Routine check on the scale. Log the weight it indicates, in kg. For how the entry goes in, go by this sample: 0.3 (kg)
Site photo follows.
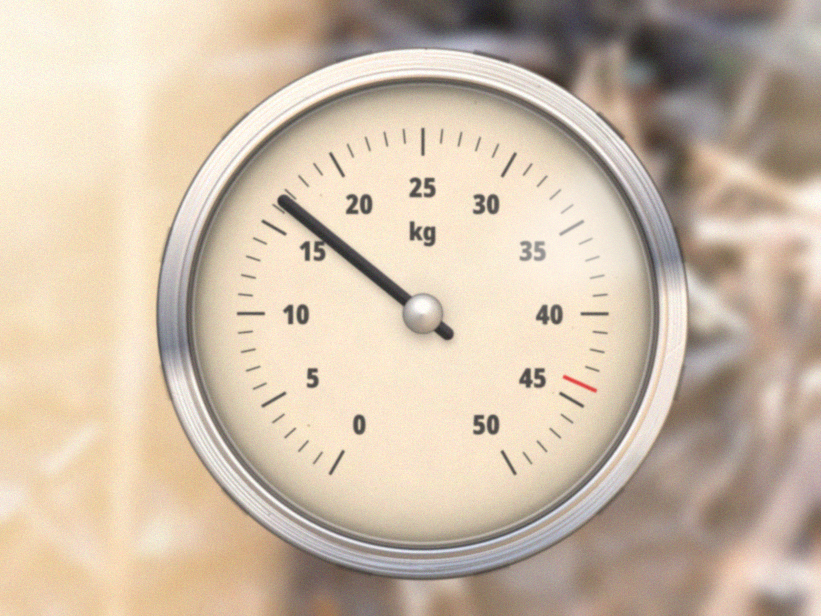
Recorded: 16.5 (kg)
